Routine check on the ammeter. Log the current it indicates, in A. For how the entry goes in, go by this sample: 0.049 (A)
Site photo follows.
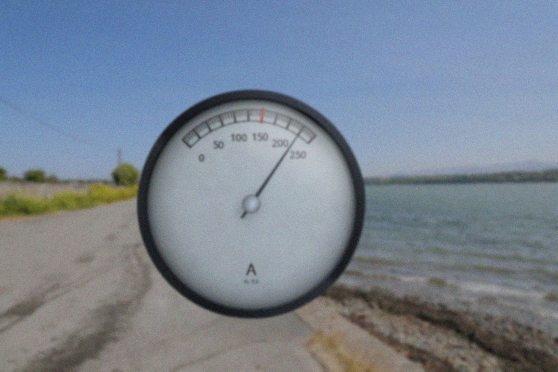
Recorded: 225 (A)
